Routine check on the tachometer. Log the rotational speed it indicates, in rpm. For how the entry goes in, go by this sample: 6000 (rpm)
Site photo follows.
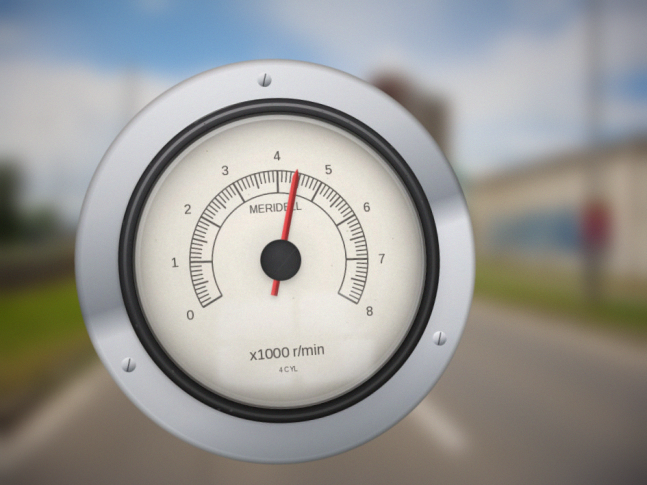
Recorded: 4400 (rpm)
